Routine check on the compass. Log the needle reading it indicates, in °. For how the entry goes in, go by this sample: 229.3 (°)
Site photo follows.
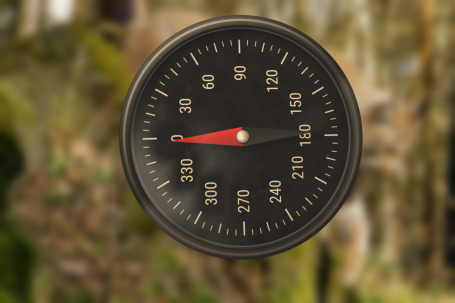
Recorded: 357.5 (°)
